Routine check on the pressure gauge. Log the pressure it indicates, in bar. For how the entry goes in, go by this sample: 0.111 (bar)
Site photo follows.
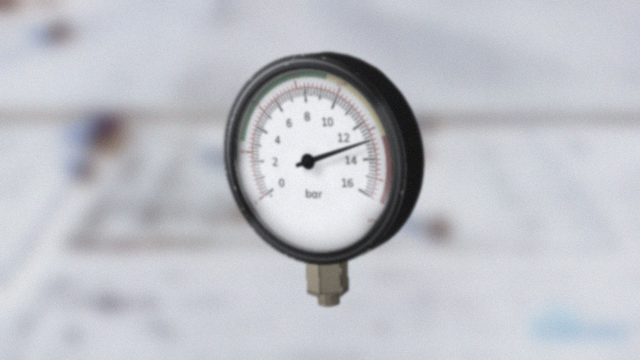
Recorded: 13 (bar)
